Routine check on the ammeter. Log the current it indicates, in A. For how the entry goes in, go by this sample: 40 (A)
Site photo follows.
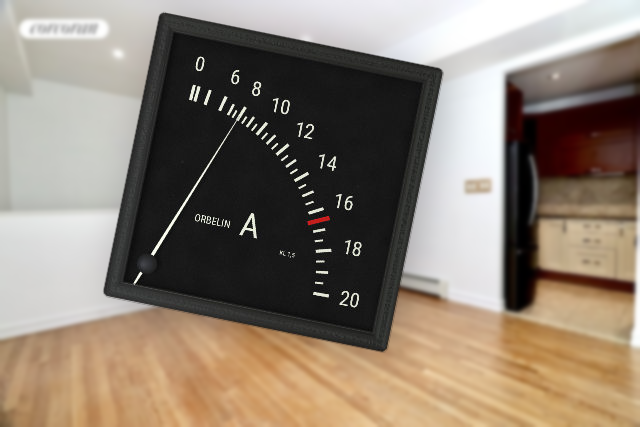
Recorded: 8 (A)
